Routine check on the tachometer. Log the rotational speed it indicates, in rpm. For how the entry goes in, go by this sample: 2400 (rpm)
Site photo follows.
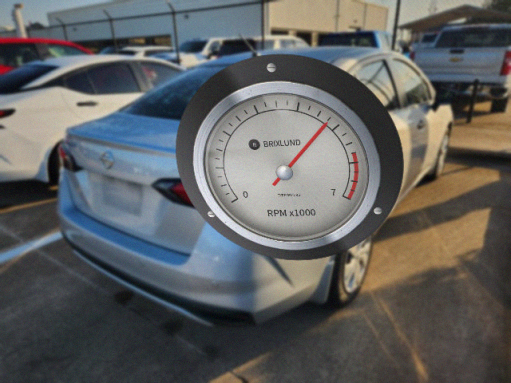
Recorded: 4750 (rpm)
